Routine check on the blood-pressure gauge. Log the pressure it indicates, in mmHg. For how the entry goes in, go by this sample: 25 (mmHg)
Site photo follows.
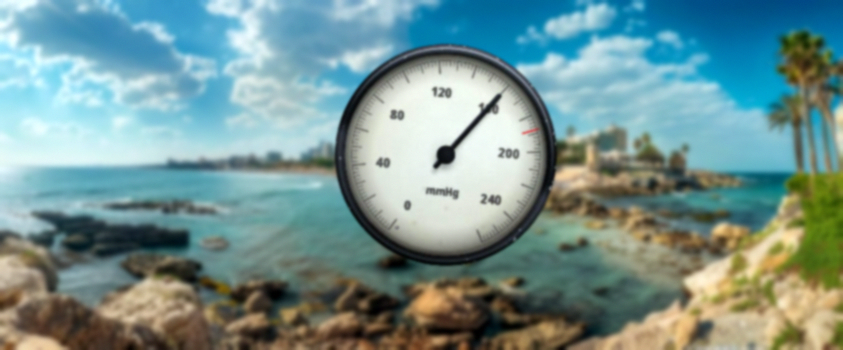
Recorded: 160 (mmHg)
